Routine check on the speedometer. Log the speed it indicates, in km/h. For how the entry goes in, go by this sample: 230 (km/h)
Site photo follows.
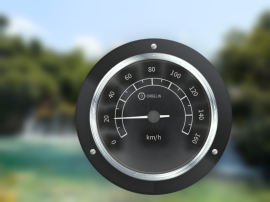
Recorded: 20 (km/h)
